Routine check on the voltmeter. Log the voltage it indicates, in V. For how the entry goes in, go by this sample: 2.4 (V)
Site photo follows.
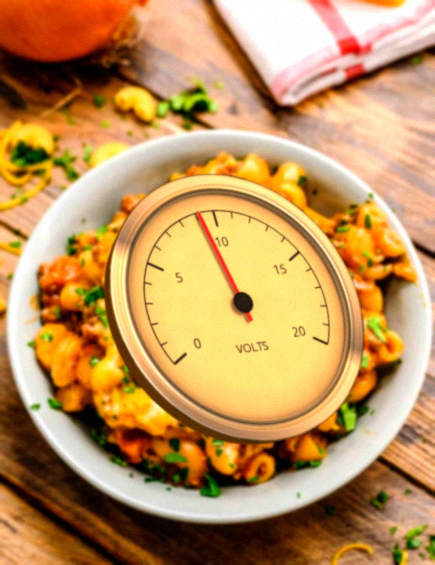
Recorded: 9 (V)
